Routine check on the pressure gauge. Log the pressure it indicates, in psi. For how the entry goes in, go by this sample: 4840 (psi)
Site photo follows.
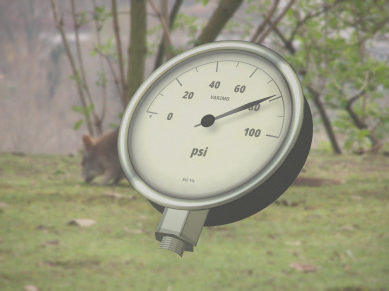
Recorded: 80 (psi)
